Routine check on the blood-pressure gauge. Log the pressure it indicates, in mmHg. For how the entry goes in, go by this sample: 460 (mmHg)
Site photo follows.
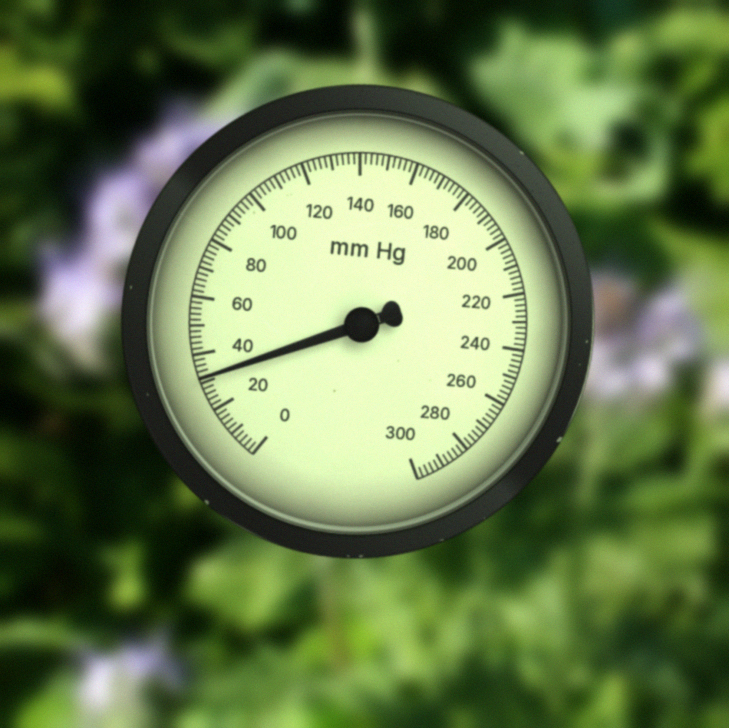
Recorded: 32 (mmHg)
